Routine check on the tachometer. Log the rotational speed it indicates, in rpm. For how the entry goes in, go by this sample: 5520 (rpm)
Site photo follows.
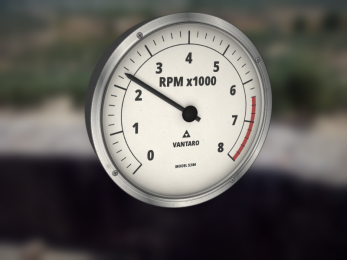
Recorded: 2300 (rpm)
